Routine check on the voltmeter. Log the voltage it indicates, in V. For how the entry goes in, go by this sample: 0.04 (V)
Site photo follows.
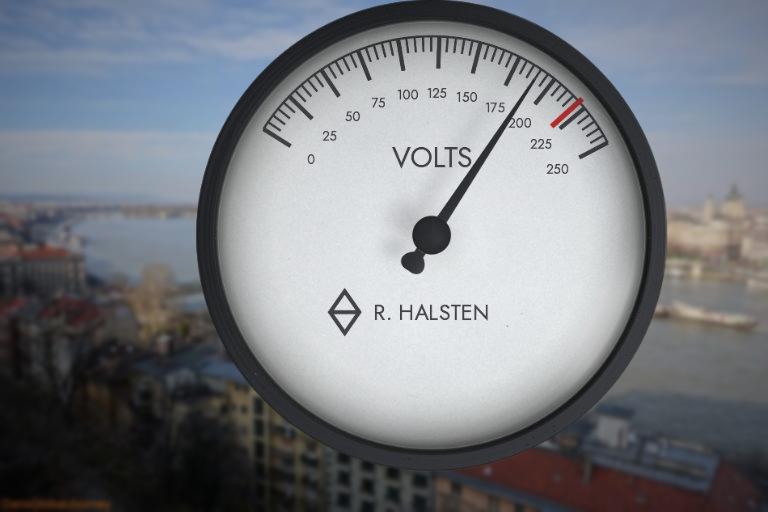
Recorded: 190 (V)
